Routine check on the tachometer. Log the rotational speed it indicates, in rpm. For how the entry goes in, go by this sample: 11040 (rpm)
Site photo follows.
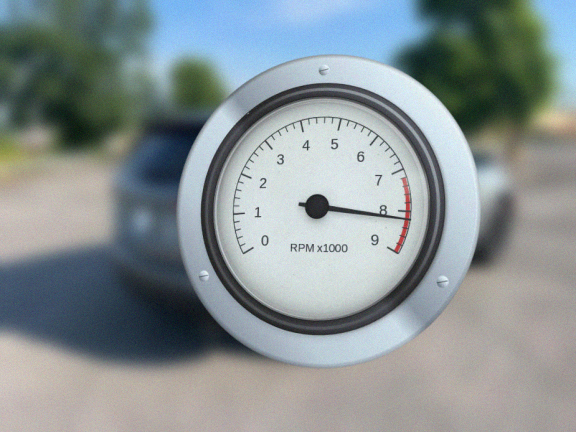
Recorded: 8200 (rpm)
